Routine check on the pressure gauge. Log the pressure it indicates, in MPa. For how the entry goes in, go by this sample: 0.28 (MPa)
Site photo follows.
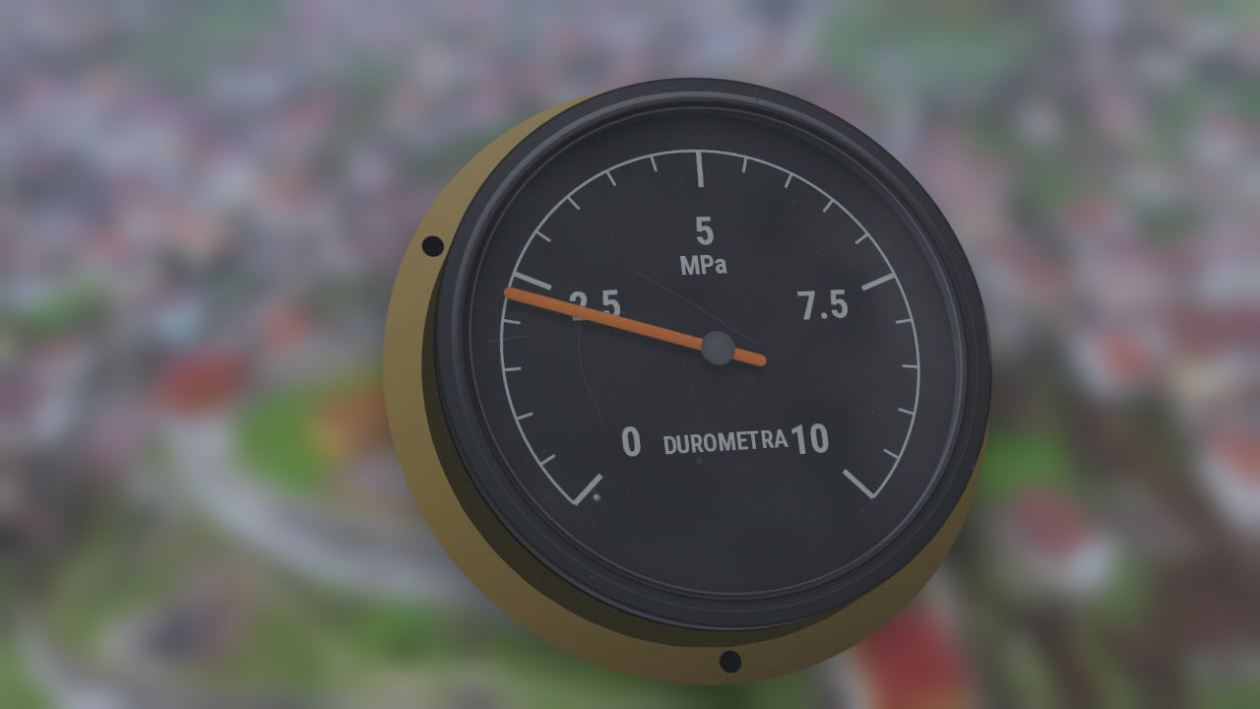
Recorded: 2.25 (MPa)
